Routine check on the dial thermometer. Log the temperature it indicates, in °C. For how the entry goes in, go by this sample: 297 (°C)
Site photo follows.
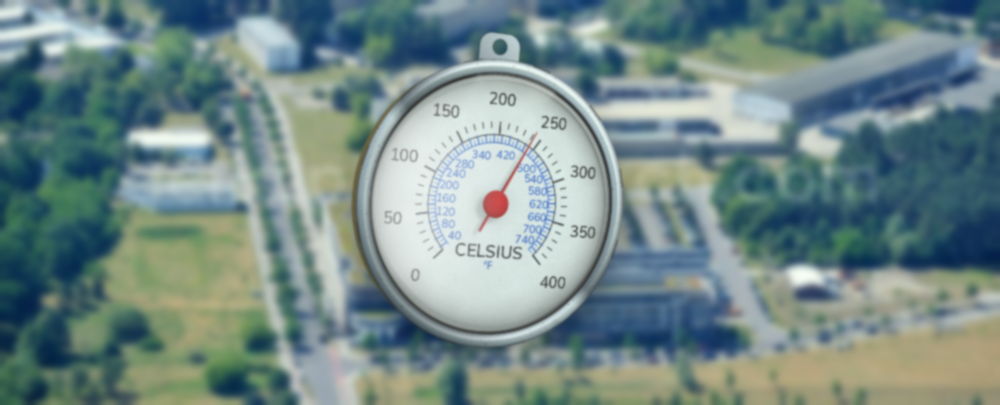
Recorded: 240 (°C)
